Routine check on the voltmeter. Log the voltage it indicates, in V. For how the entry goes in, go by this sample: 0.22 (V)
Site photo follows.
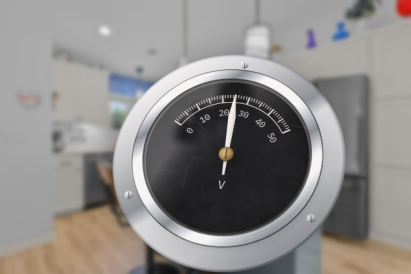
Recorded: 25 (V)
